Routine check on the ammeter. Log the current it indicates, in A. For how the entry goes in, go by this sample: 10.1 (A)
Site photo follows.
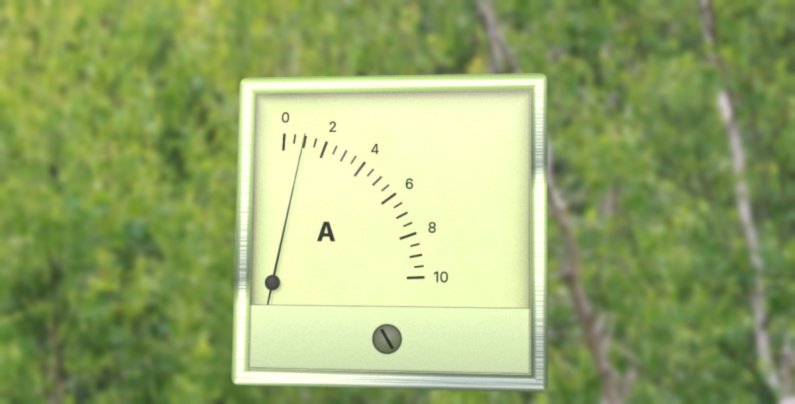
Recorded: 1 (A)
